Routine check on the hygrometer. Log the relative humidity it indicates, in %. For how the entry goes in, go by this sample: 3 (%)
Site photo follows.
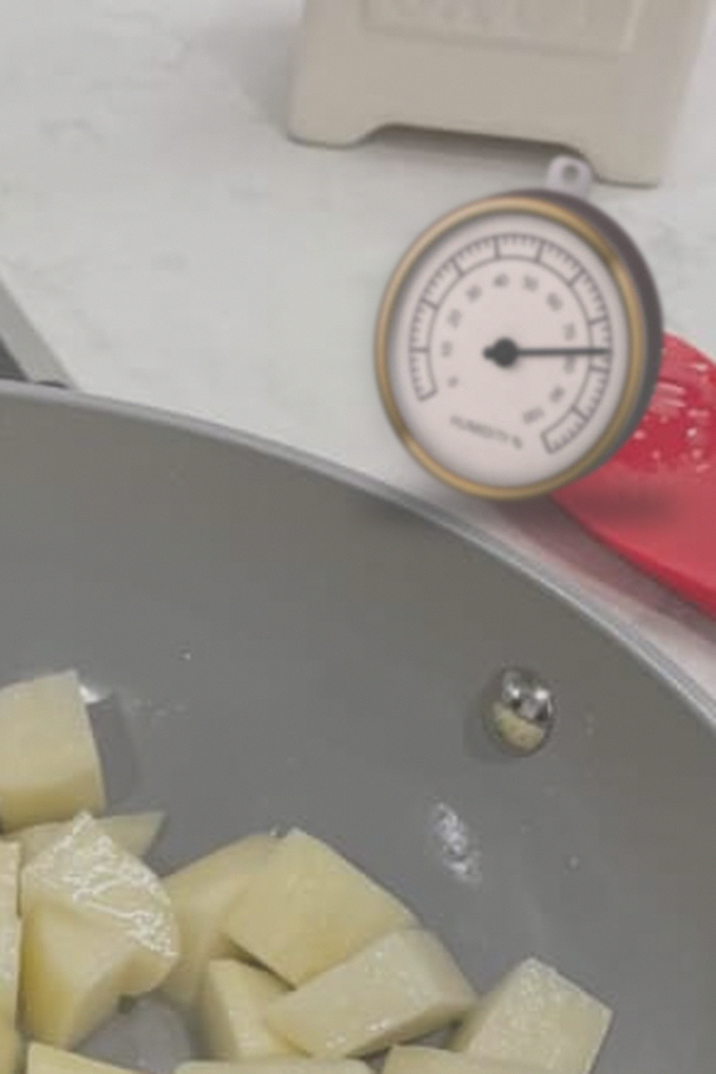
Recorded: 76 (%)
